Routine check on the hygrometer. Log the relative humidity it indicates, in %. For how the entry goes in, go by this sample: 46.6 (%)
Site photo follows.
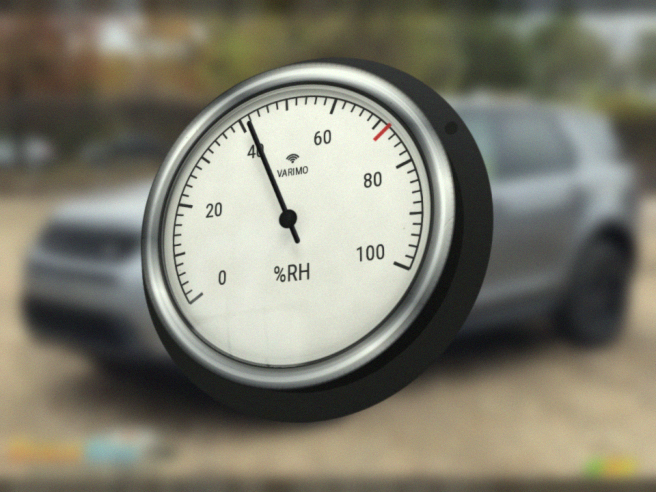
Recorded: 42 (%)
